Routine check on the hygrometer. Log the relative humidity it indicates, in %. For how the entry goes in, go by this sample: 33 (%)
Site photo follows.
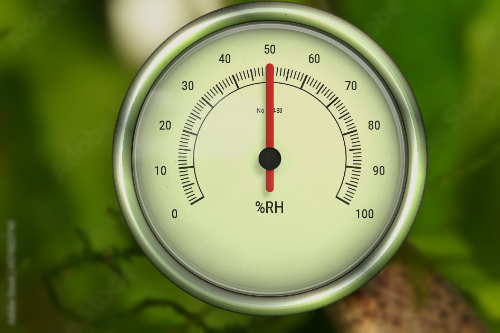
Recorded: 50 (%)
